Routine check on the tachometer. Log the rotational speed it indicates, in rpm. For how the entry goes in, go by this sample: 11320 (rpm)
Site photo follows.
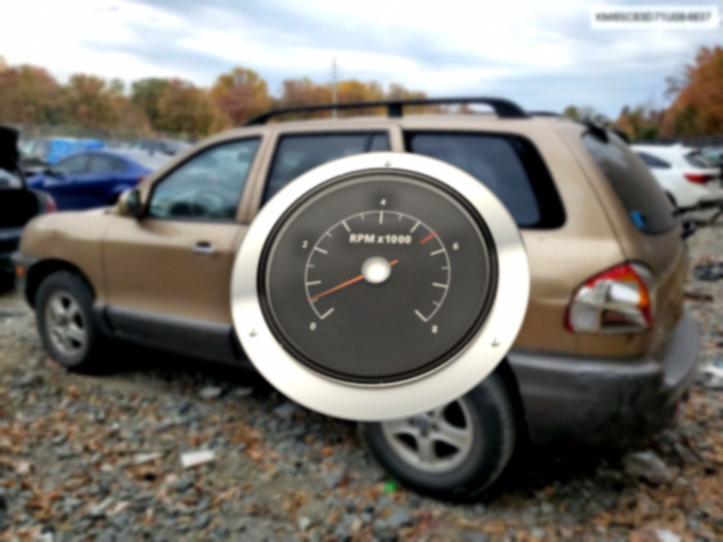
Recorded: 500 (rpm)
